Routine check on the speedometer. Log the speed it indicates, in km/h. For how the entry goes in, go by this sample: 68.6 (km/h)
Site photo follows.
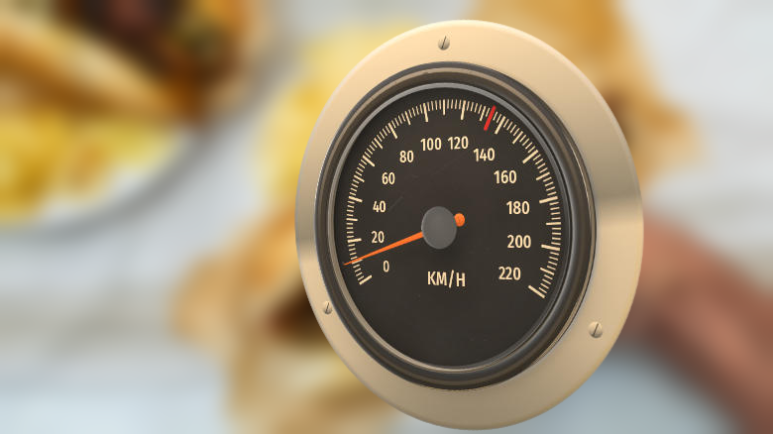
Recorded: 10 (km/h)
